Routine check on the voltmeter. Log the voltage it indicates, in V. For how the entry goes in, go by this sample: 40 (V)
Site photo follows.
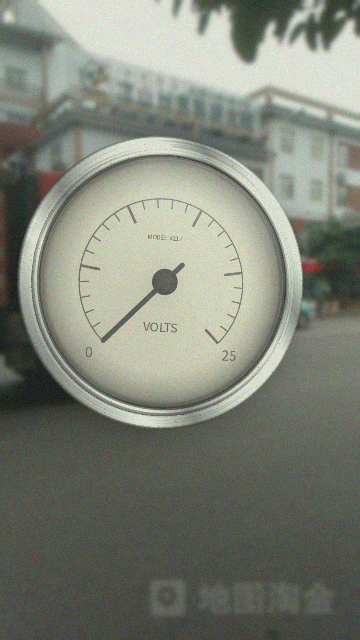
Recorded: 0 (V)
